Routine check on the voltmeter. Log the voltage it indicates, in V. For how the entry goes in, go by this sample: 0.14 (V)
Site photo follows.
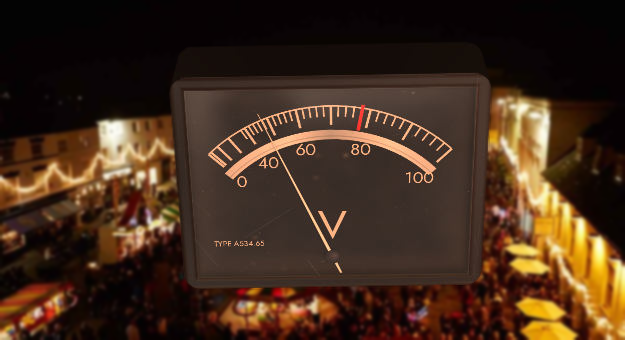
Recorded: 48 (V)
